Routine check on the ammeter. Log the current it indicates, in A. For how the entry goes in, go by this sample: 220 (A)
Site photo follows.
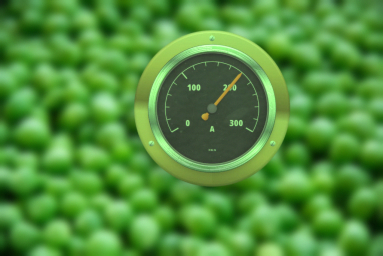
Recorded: 200 (A)
